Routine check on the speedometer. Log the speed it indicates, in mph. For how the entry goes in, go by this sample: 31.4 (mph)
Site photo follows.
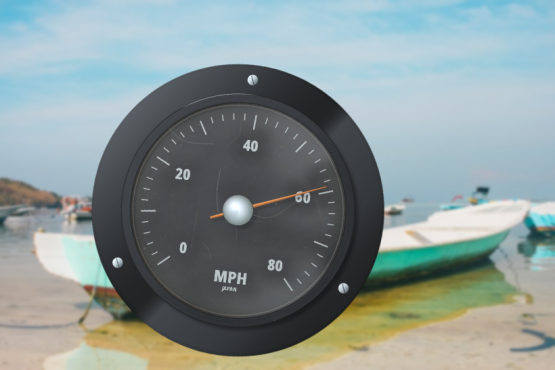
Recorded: 59 (mph)
